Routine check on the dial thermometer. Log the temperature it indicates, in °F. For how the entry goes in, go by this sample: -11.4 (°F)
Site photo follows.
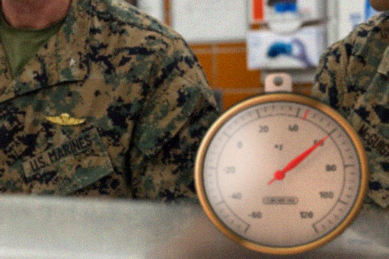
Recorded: 60 (°F)
